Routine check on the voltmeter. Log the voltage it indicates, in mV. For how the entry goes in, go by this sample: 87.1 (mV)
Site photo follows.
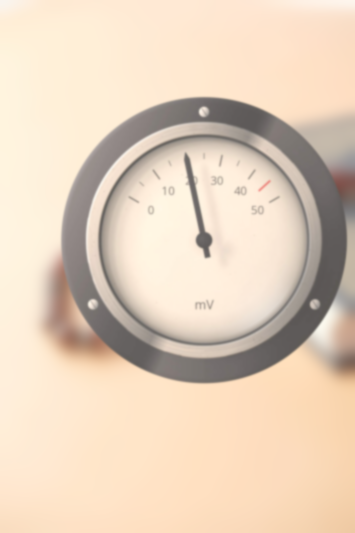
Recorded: 20 (mV)
